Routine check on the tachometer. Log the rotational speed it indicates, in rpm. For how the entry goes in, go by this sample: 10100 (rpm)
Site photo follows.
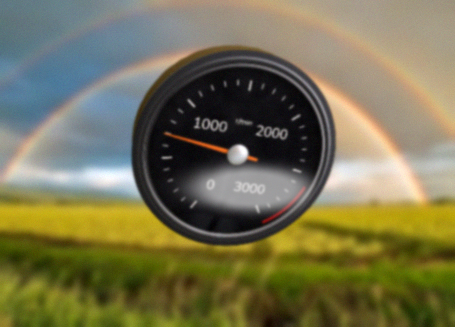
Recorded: 700 (rpm)
